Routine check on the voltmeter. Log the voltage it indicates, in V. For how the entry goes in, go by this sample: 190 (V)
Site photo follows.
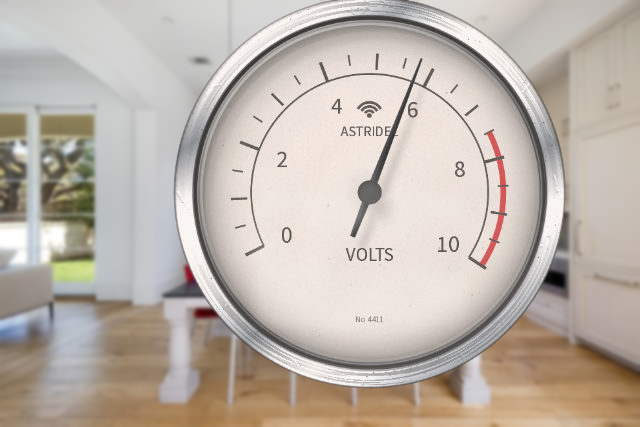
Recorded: 5.75 (V)
